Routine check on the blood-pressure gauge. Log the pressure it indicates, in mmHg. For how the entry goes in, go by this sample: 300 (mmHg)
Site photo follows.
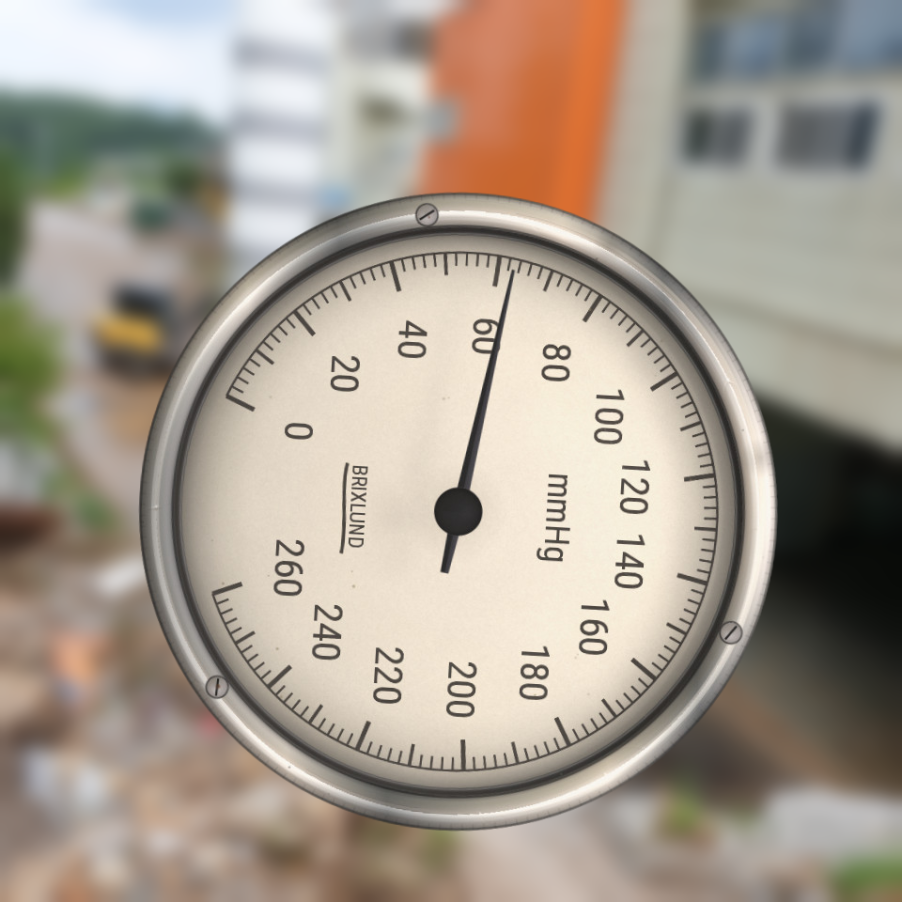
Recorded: 63 (mmHg)
